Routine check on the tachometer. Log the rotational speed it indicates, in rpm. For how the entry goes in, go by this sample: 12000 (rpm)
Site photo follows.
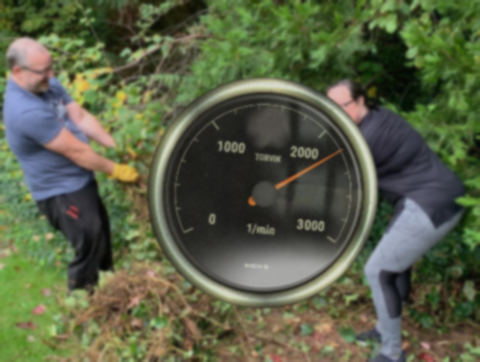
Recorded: 2200 (rpm)
